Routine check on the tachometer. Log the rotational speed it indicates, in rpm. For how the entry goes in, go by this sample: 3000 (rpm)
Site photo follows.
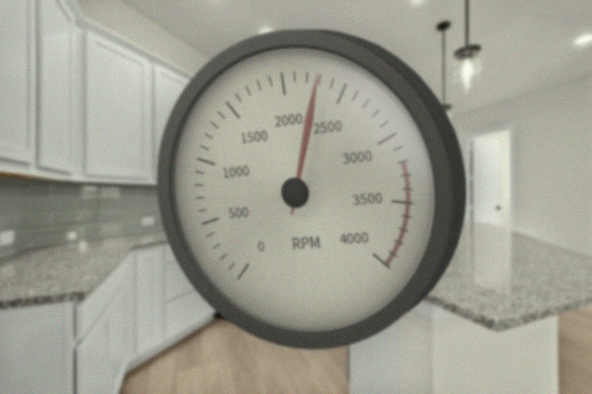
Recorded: 2300 (rpm)
